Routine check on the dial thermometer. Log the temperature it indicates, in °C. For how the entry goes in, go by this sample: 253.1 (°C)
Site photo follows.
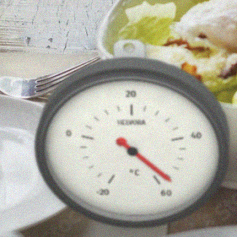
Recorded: 56 (°C)
